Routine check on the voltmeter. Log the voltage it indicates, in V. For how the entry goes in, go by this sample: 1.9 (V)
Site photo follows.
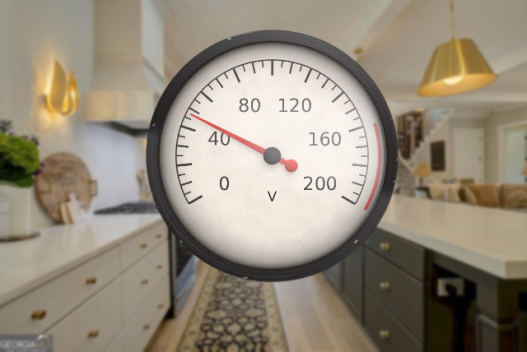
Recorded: 47.5 (V)
